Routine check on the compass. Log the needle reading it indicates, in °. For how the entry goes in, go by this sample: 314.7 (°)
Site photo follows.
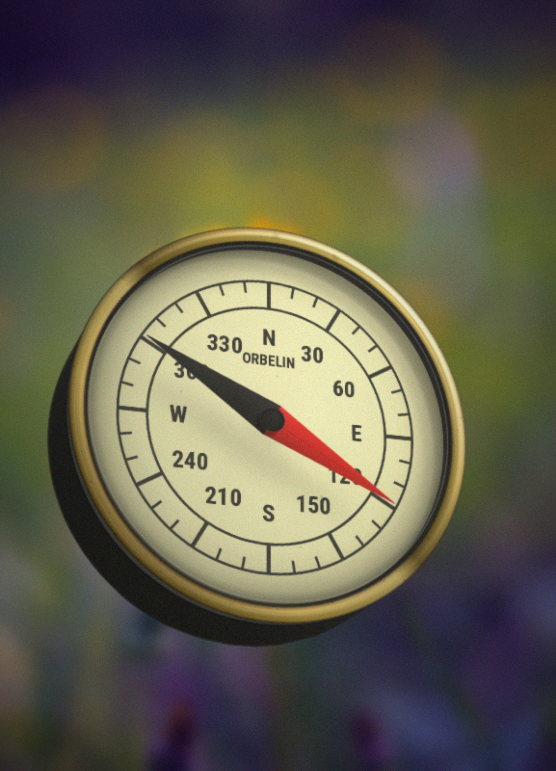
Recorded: 120 (°)
